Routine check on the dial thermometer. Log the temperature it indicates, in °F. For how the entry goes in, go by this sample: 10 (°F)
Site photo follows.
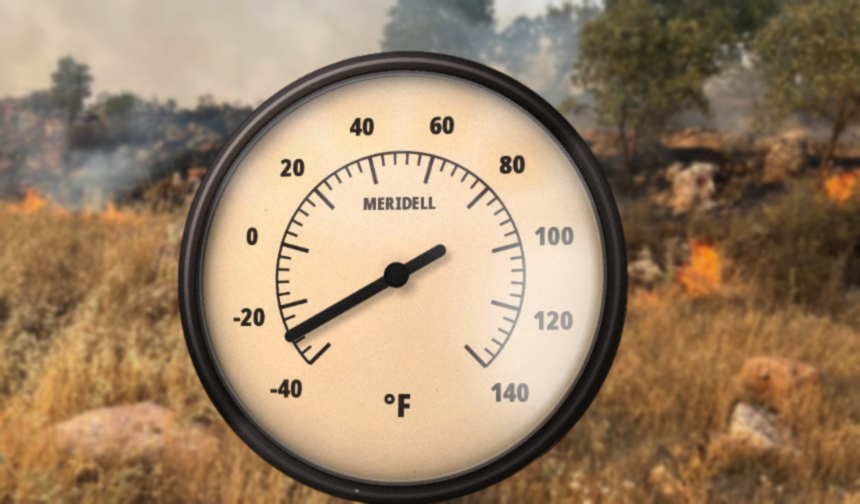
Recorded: -30 (°F)
